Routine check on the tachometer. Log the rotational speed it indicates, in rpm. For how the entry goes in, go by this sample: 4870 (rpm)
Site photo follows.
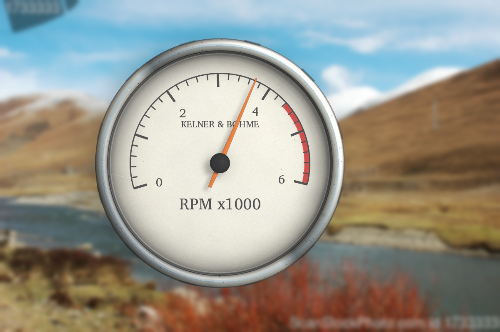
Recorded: 3700 (rpm)
